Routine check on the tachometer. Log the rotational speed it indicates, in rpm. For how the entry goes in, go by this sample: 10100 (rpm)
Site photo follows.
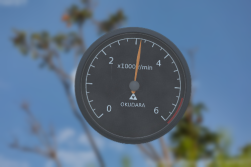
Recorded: 3125 (rpm)
